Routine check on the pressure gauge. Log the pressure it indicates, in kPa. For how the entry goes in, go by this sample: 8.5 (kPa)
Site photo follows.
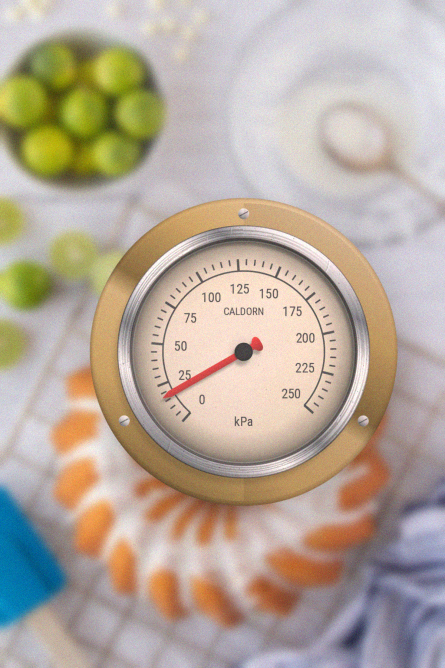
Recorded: 17.5 (kPa)
